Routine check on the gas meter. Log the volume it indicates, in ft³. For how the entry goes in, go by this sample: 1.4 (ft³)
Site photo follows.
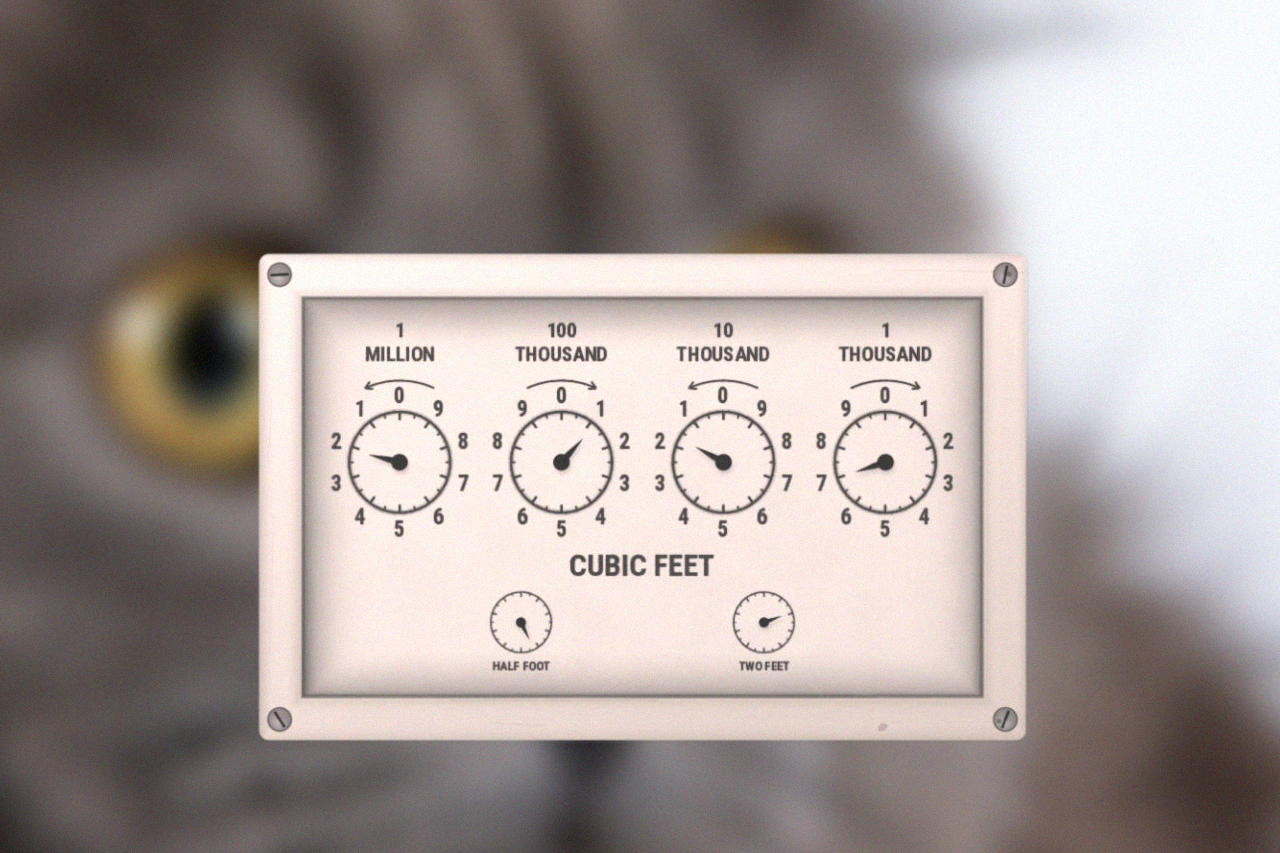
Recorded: 211700 (ft³)
